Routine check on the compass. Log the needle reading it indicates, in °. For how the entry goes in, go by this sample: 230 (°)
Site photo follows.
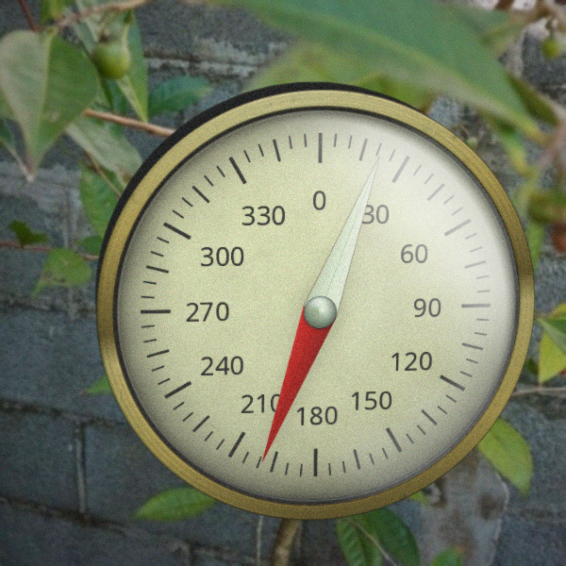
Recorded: 200 (°)
